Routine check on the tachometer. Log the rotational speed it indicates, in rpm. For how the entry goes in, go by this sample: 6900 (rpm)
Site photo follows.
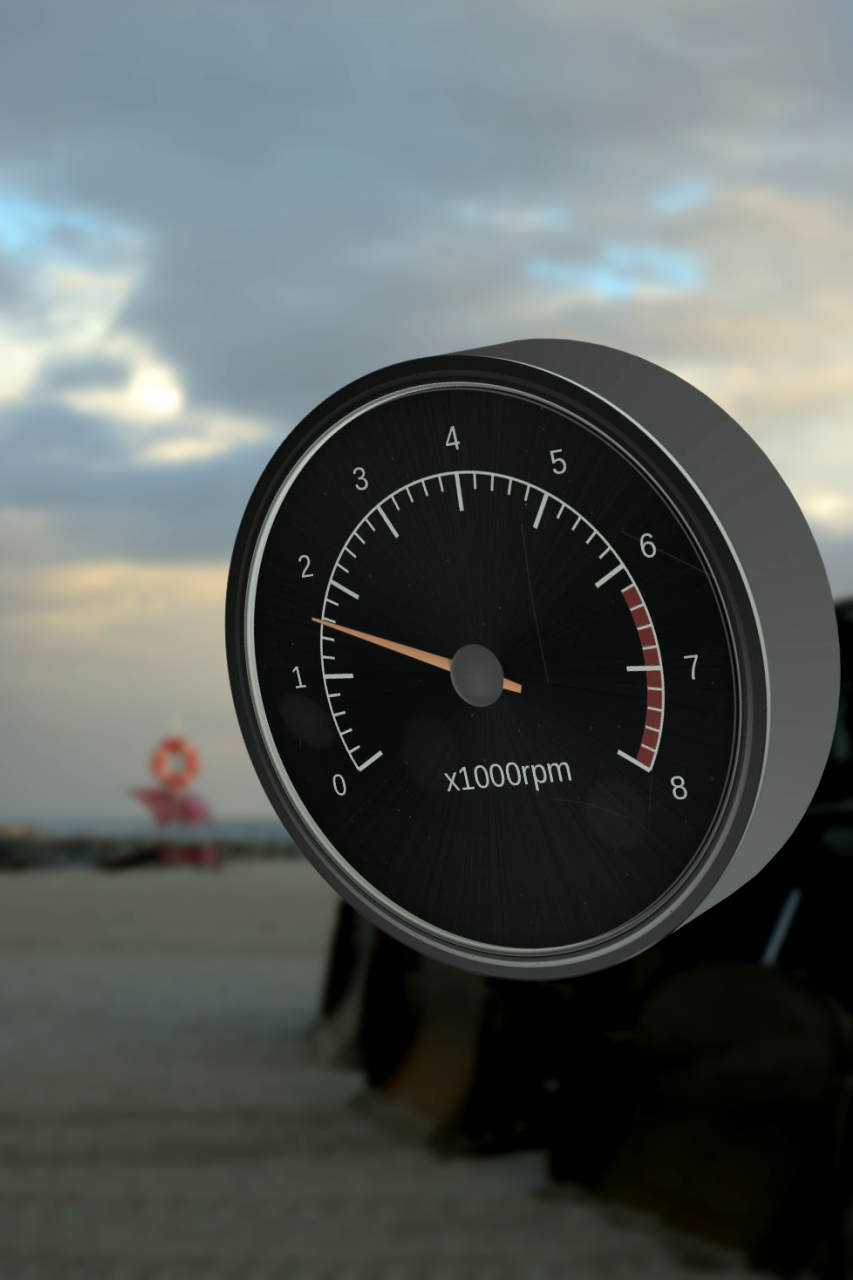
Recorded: 1600 (rpm)
